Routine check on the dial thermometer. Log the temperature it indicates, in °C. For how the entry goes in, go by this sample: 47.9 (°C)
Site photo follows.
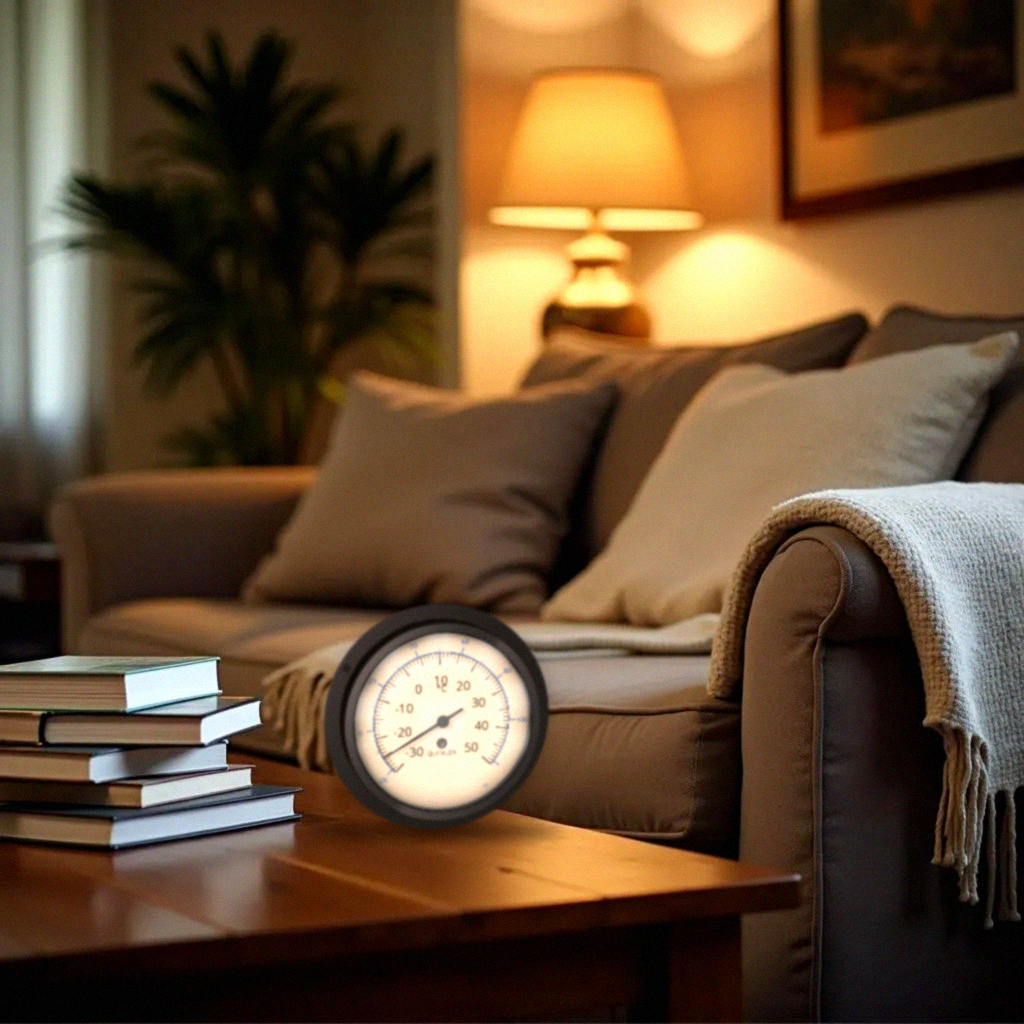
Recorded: -25 (°C)
